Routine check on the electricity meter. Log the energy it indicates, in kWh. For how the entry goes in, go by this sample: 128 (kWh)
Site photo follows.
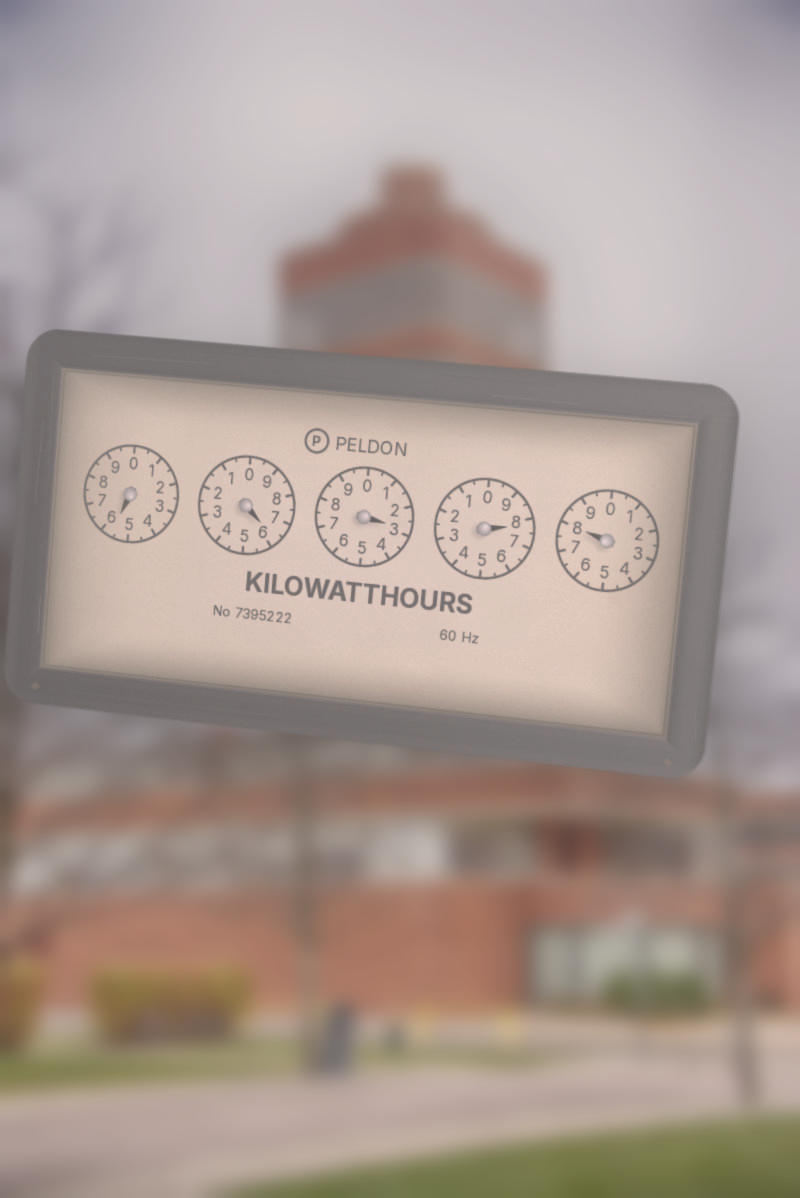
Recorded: 56278 (kWh)
